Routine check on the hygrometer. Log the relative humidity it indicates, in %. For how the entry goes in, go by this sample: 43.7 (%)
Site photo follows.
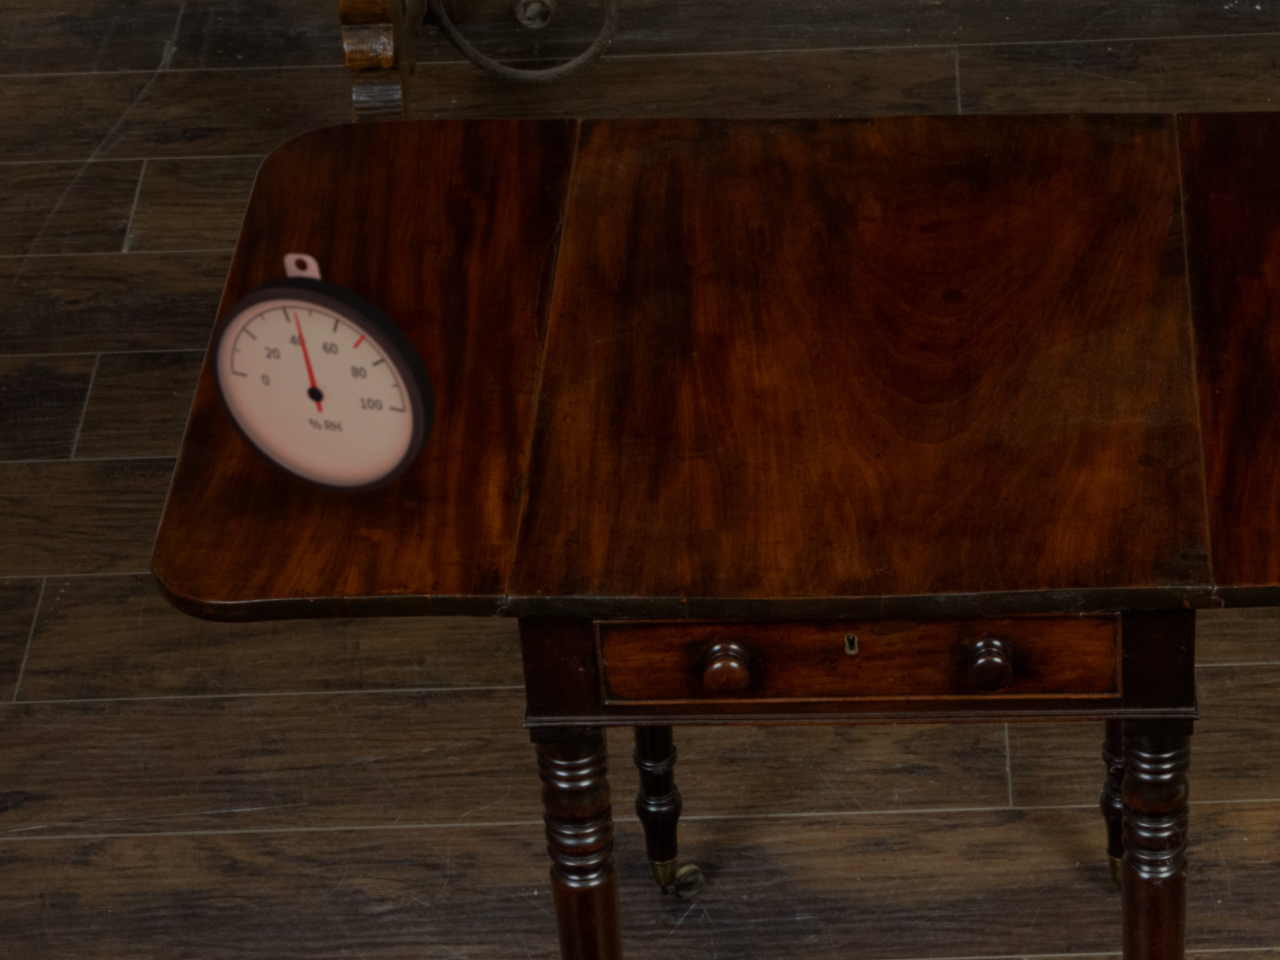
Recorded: 45 (%)
